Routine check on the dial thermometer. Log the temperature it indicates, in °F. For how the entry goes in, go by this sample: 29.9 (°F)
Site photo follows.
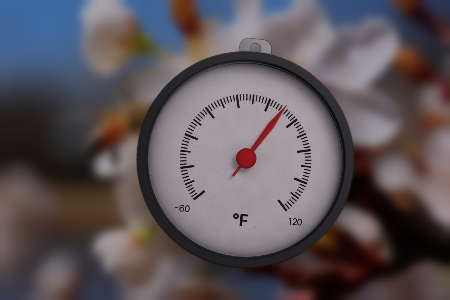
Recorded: 50 (°F)
